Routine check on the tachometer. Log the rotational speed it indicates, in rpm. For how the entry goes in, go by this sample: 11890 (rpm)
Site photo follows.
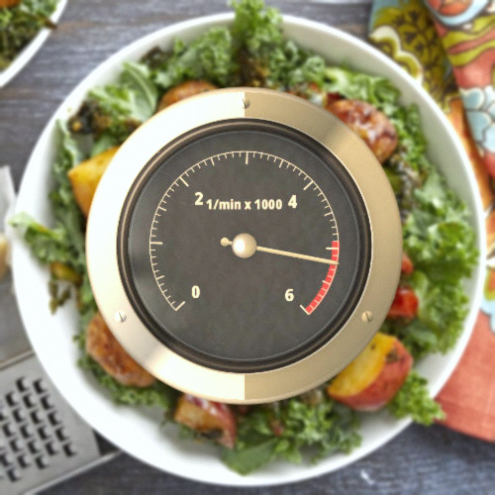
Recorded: 5200 (rpm)
